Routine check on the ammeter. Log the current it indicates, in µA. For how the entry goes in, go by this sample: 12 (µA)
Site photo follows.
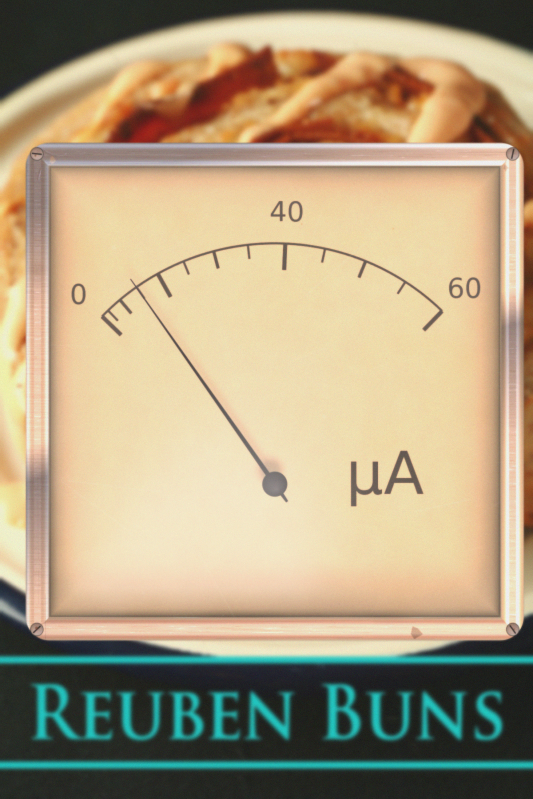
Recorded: 15 (µA)
